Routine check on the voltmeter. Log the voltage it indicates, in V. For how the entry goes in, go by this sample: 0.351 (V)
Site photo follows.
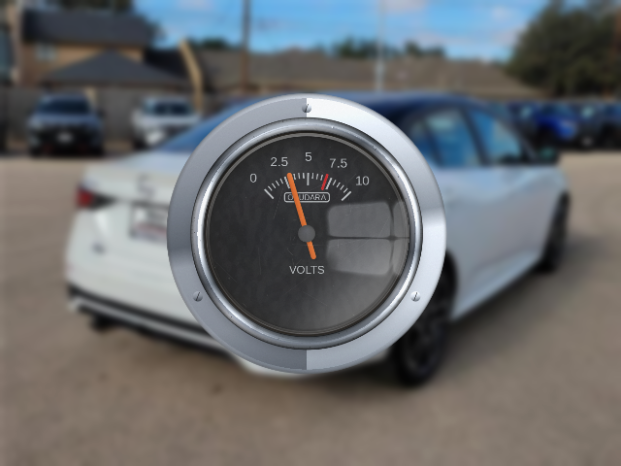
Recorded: 3 (V)
